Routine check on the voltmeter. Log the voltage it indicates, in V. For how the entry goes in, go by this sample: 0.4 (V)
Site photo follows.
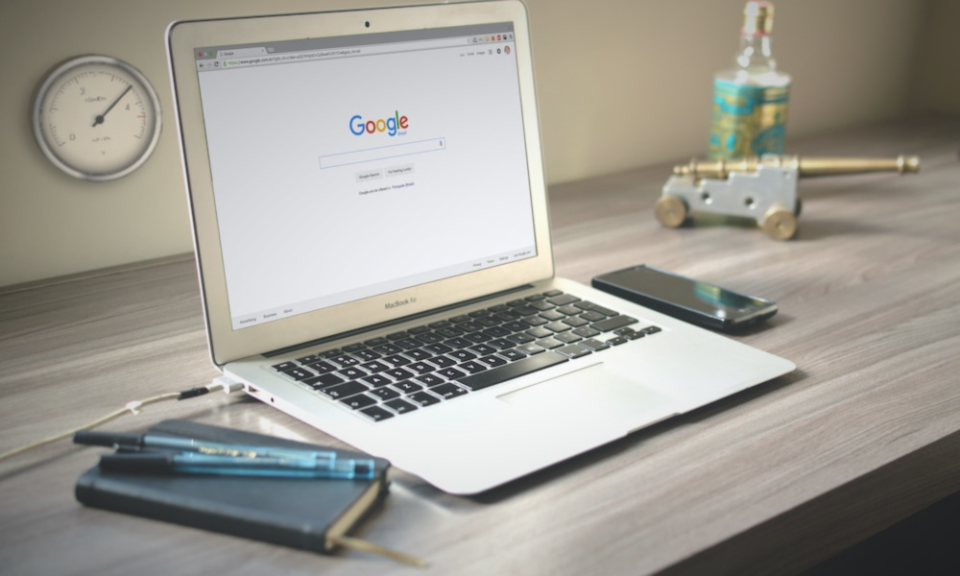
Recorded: 3.5 (V)
